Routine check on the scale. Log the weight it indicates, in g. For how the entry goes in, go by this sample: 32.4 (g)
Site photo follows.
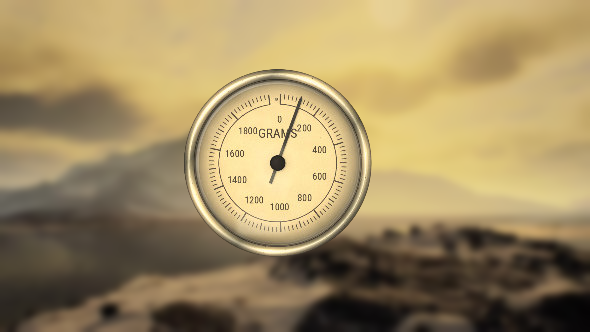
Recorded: 100 (g)
